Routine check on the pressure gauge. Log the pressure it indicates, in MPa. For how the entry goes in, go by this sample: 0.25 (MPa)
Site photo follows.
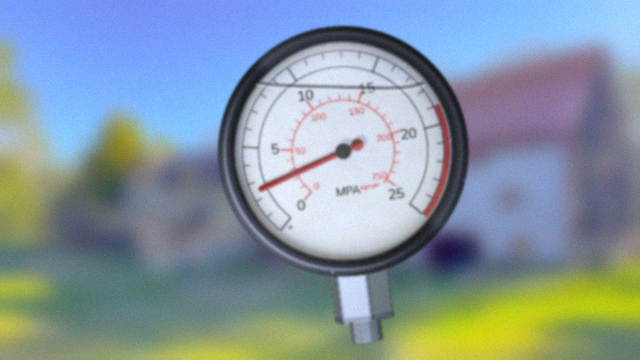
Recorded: 2.5 (MPa)
